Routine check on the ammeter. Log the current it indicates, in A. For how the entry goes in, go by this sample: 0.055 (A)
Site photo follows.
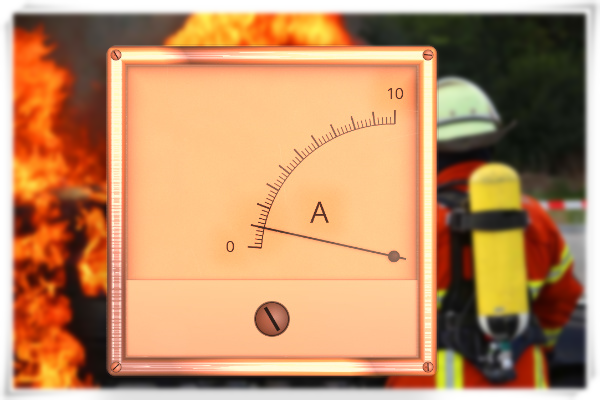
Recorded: 1 (A)
